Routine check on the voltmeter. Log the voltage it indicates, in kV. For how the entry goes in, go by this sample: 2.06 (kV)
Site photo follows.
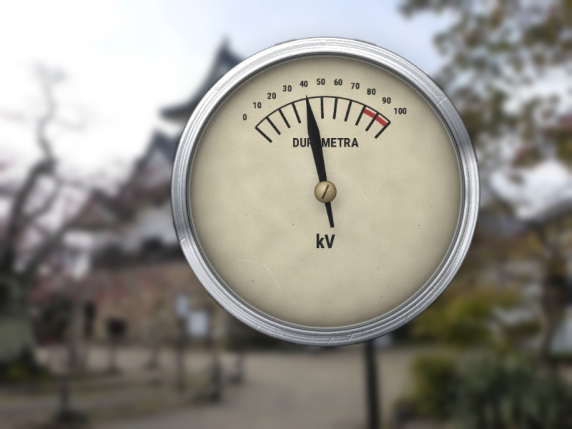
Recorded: 40 (kV)
